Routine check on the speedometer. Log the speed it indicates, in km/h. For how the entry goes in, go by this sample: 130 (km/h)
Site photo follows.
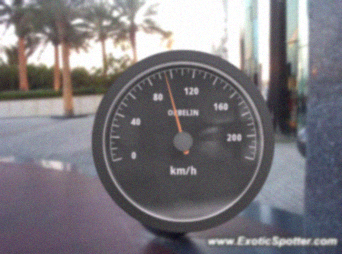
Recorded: 95 (km/h)
